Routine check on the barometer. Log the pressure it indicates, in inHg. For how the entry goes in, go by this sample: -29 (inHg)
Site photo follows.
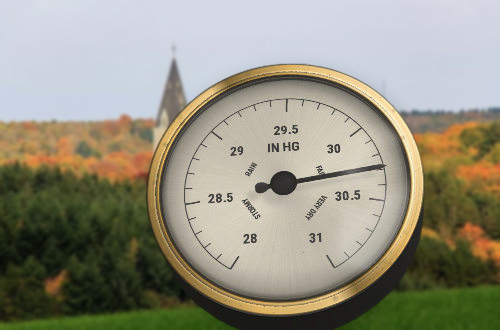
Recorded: 30.3 (inHg)
